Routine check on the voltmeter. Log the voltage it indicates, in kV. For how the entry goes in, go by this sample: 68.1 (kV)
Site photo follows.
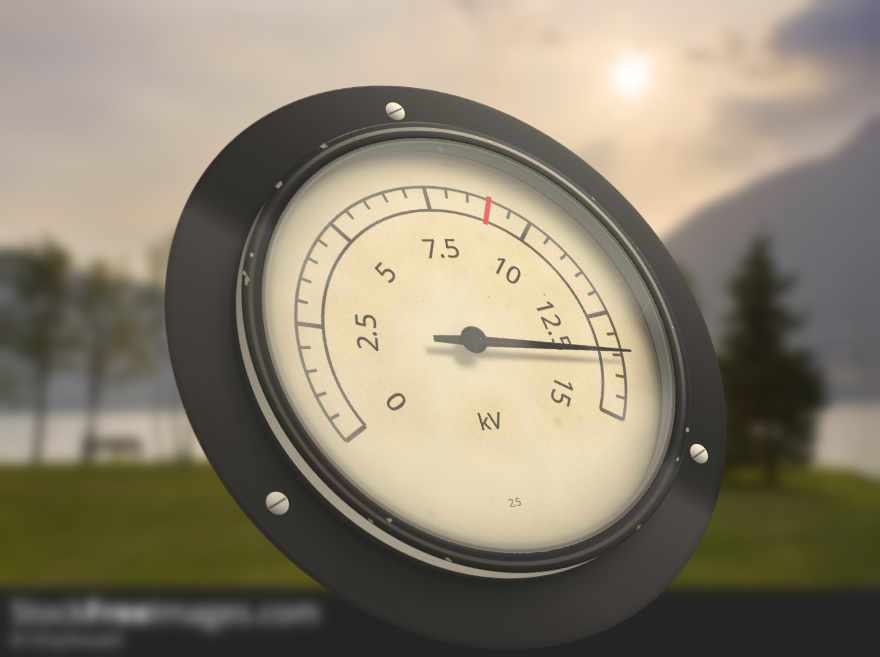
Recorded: 13.5 (kV)
